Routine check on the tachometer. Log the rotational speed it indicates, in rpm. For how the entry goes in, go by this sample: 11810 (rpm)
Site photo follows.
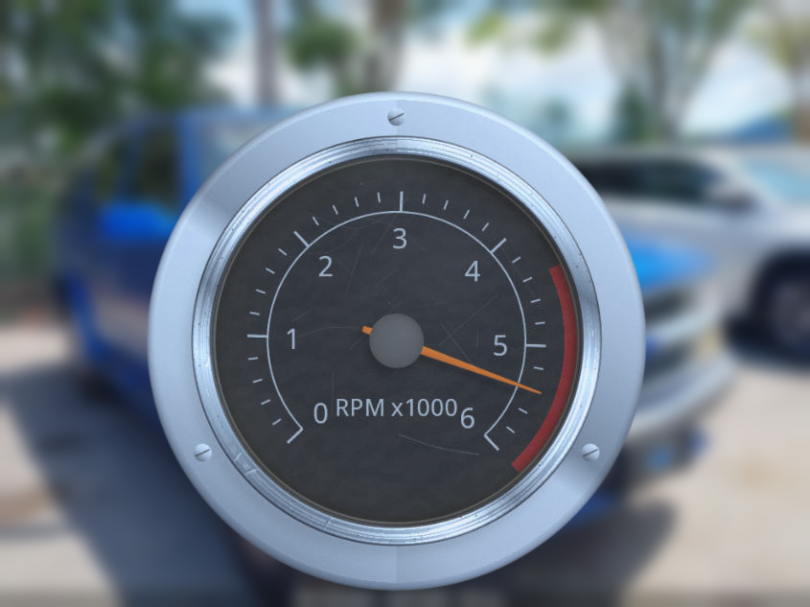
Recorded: 5400 (rpm)
